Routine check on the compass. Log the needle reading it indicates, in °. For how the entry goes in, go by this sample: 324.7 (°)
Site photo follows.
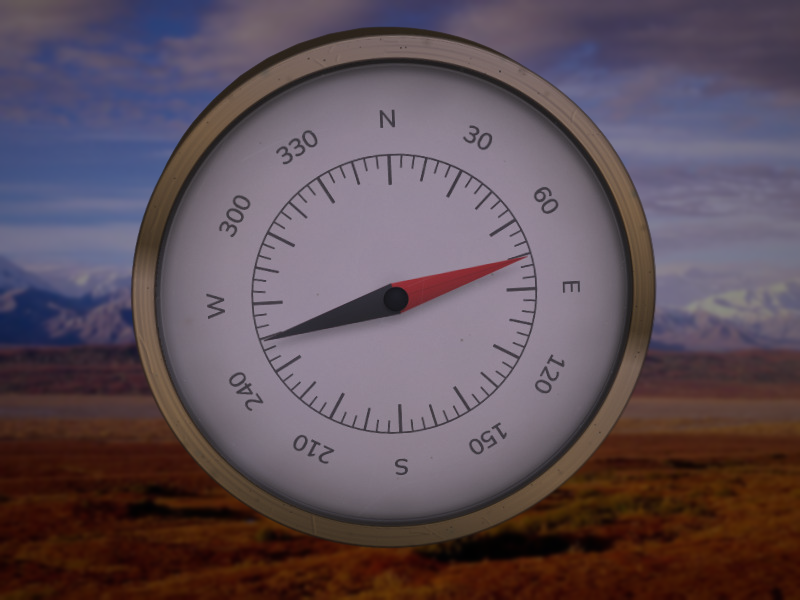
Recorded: 75 (°)
